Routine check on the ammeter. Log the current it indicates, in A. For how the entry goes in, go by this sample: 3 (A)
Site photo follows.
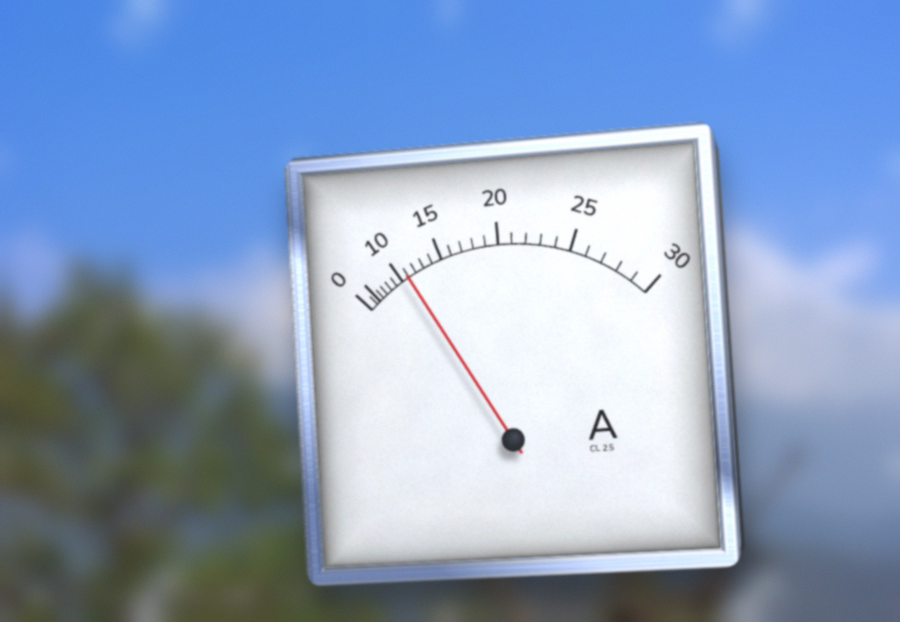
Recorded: 11 (A)
